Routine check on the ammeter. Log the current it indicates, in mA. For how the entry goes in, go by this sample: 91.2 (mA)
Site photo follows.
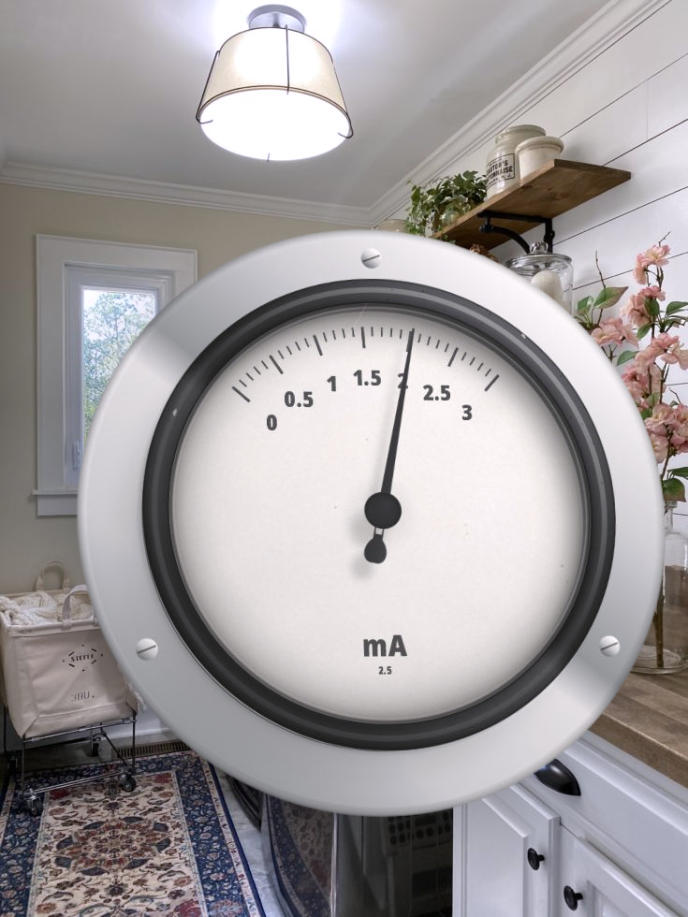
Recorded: 2 (mA)
